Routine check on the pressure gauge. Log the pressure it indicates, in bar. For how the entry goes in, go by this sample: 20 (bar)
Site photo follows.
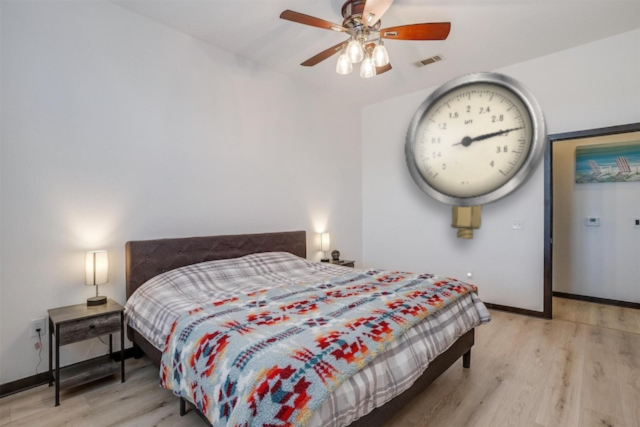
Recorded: 3.2 (bar)
